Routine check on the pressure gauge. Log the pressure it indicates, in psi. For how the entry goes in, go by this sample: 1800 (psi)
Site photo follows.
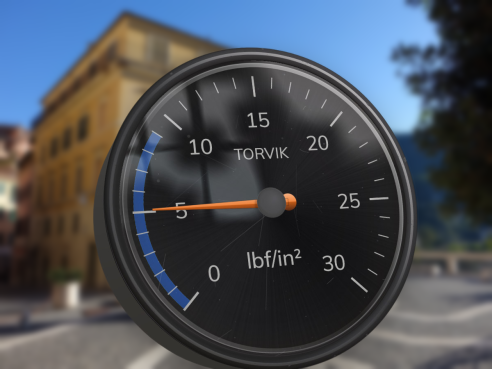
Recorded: 5 (psi)
